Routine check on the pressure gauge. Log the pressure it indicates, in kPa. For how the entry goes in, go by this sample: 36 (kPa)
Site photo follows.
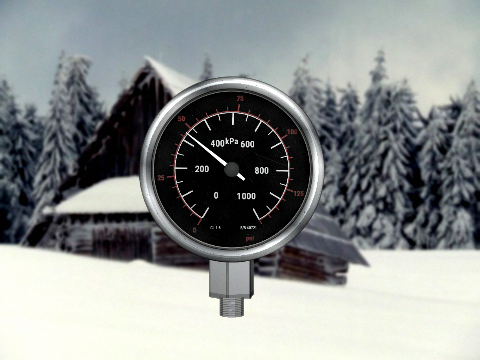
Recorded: 325 (kPa)
